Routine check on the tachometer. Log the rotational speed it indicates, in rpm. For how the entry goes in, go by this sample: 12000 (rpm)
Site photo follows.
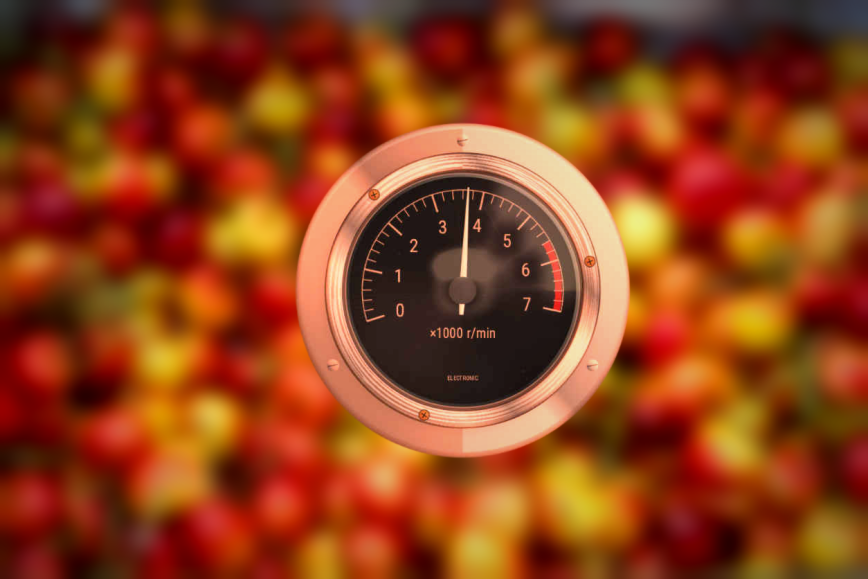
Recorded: 3700 (rpm)
